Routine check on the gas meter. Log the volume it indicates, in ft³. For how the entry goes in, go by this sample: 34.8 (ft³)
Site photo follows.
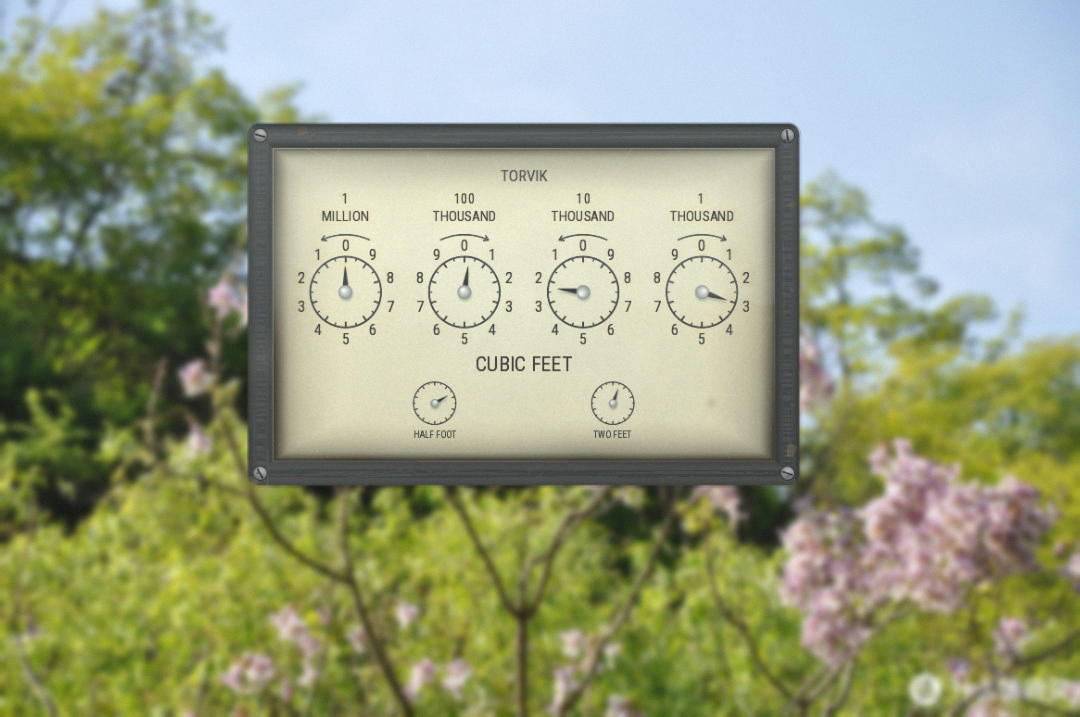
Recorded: 2300 (ft³)
